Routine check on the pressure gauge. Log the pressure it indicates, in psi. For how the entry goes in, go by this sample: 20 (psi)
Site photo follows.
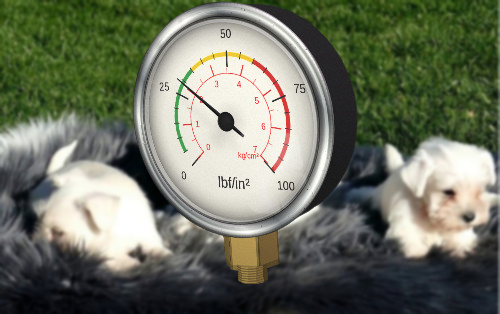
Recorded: 30 (psi)
